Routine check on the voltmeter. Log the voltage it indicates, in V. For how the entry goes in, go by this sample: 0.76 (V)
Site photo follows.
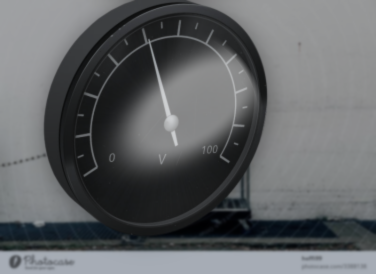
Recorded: 40 (V)
